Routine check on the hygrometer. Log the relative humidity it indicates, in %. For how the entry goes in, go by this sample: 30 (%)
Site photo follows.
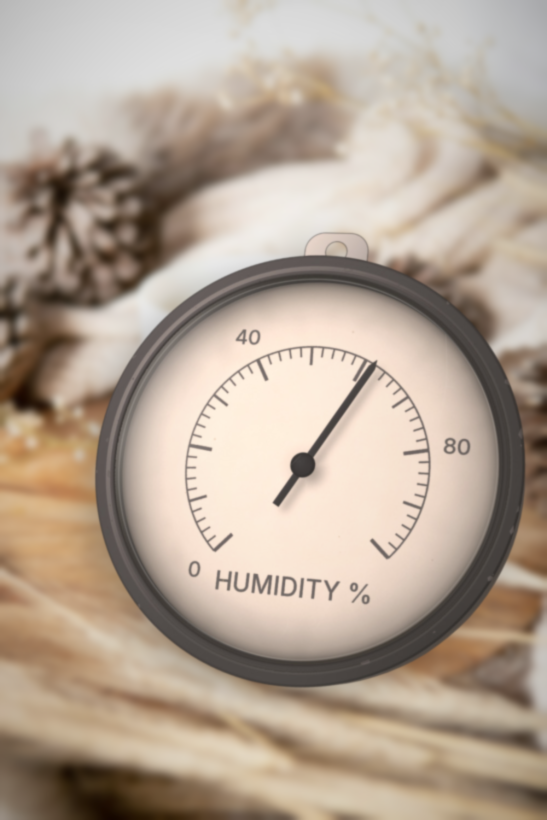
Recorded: 62 (%)
